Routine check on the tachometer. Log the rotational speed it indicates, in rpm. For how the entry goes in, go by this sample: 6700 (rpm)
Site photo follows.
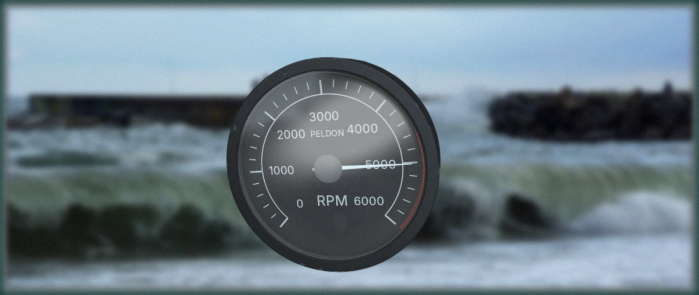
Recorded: 5000 (rpm)
